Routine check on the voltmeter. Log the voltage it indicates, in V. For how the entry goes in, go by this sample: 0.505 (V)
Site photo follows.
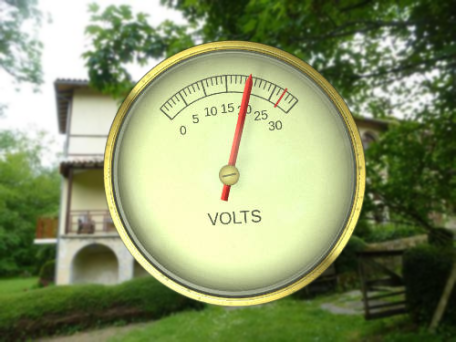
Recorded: 20 (V)
